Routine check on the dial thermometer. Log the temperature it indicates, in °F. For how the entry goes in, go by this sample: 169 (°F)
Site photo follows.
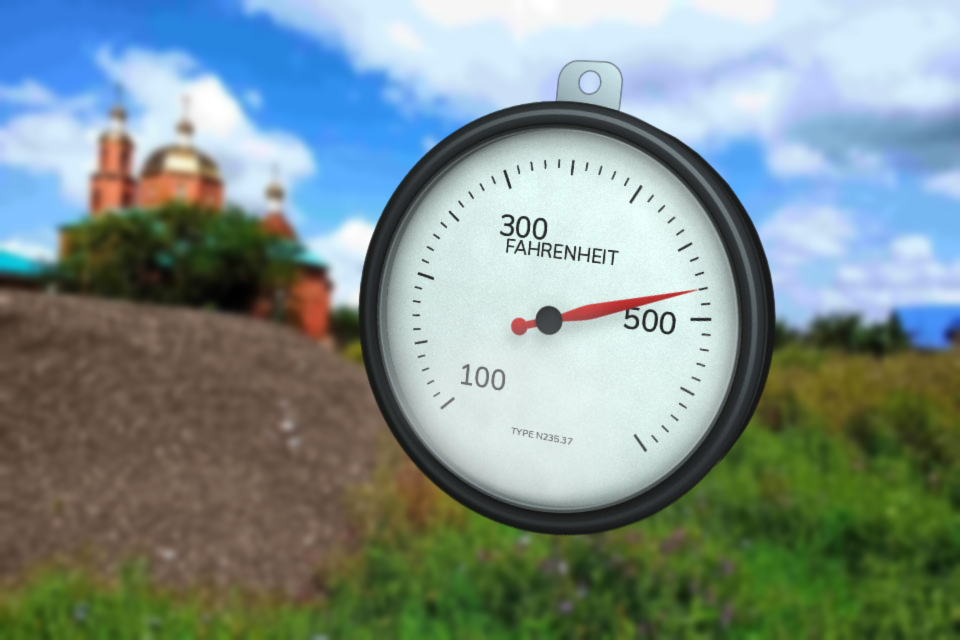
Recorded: 480 (°F)
